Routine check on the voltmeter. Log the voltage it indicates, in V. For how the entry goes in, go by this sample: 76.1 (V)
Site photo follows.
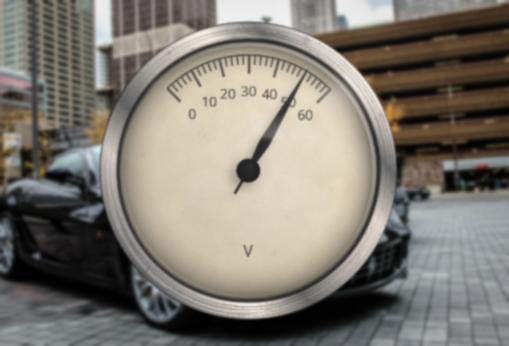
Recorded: 50 (V)
